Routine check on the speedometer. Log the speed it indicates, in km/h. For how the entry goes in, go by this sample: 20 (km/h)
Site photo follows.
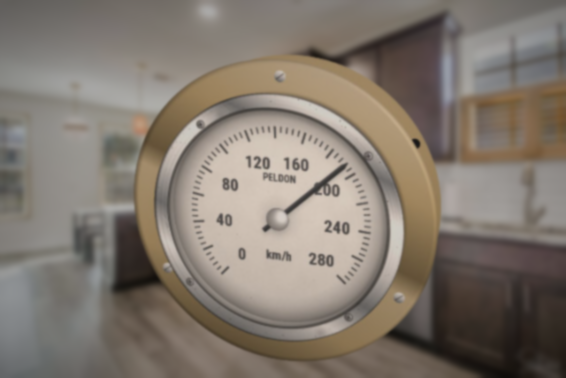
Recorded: 192 (km/h)
